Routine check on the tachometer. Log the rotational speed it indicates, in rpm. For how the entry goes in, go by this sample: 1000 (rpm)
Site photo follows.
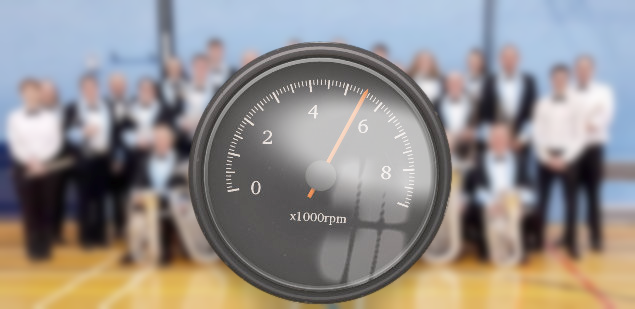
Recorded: 5500 (rpm)
